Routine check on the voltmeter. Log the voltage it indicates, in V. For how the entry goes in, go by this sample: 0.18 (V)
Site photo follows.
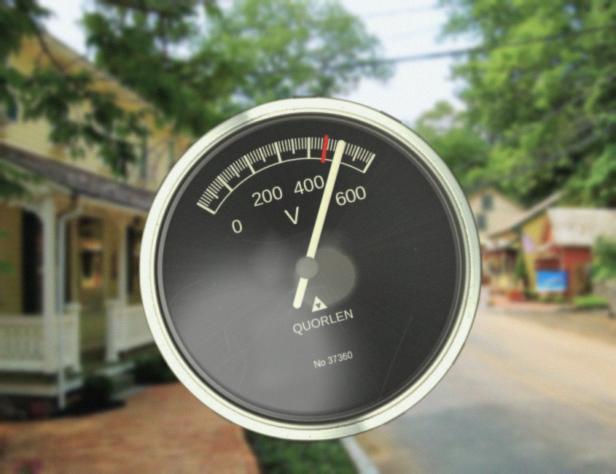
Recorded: 500 (V)
